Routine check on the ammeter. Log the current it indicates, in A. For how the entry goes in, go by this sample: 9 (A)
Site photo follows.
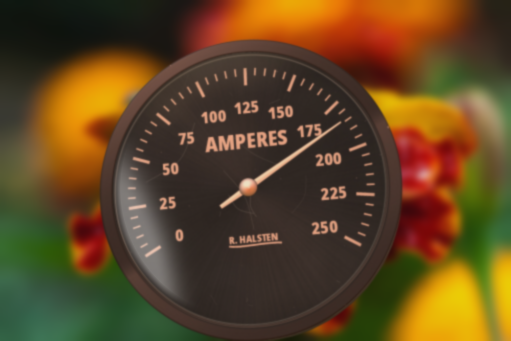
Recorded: 185 (A)
